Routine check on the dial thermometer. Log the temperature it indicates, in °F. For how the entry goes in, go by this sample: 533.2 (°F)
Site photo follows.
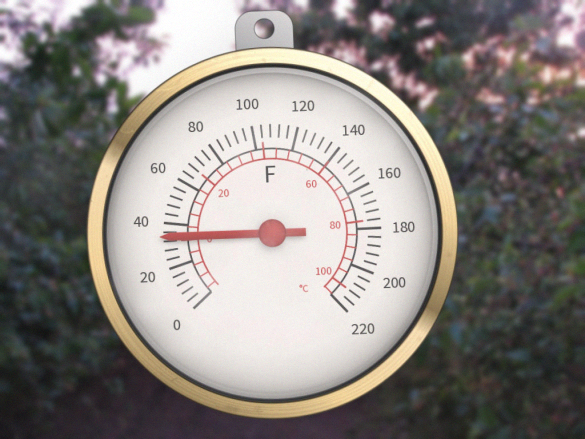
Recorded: 34 (°F)
